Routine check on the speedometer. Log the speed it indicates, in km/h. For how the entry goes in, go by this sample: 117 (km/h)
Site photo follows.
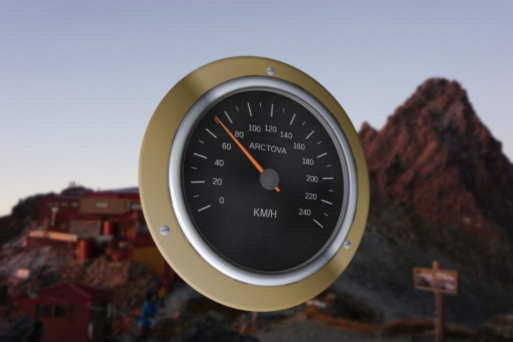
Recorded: 70 (km/h)
